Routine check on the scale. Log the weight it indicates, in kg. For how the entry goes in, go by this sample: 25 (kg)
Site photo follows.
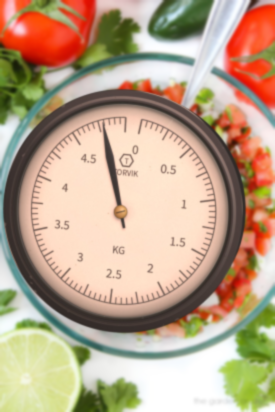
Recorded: 4.8 (kg)
